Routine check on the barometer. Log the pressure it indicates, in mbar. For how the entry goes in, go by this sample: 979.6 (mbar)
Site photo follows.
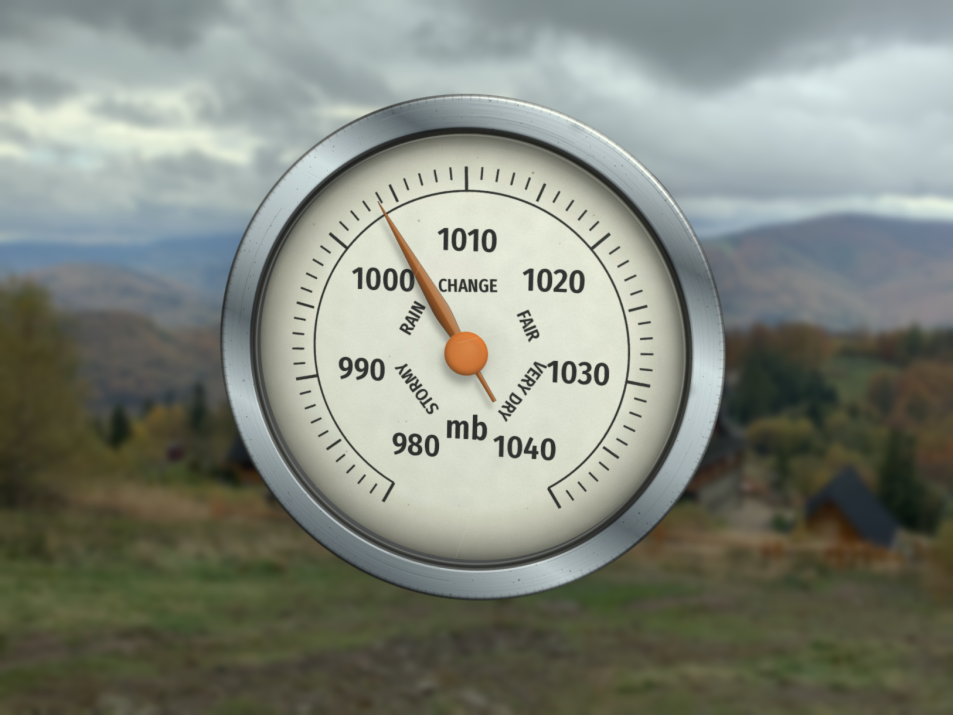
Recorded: 1004 (mbar)
